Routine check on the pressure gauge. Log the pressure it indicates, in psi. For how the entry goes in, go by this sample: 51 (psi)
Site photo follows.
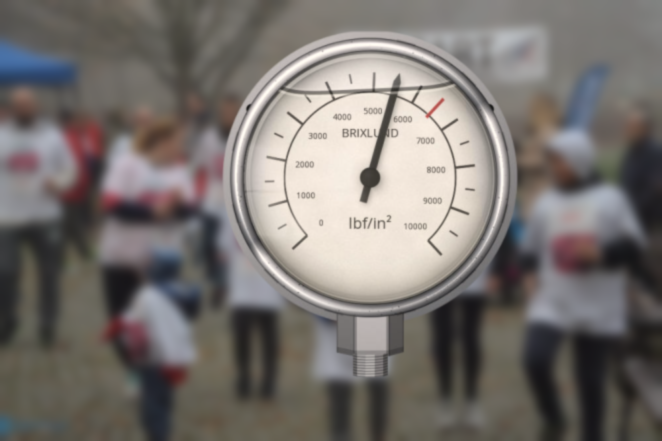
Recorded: 5500 (psi)
